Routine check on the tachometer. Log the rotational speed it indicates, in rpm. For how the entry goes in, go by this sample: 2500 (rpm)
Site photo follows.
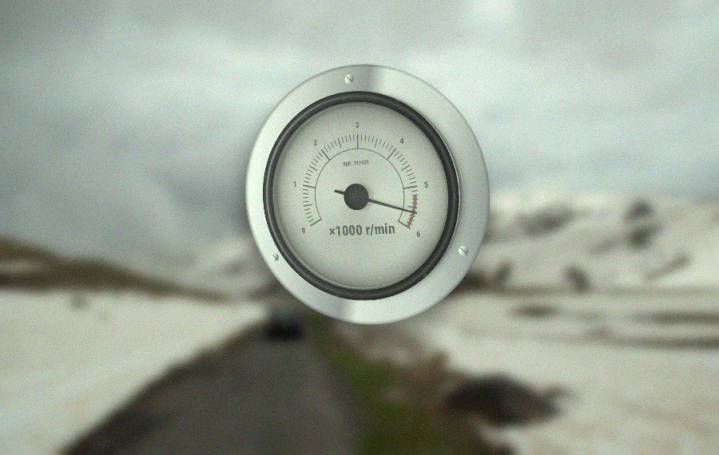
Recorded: 5600 (rpm)
